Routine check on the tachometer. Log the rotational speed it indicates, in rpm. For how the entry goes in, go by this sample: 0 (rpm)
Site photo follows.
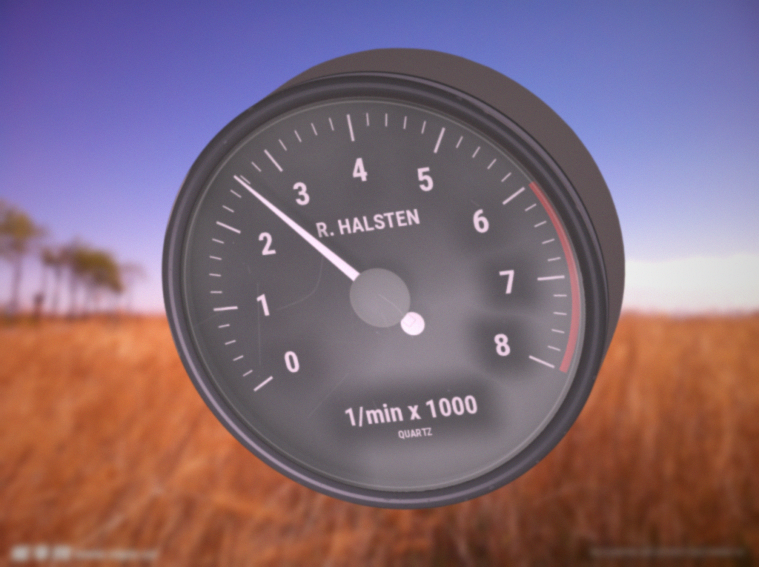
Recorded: 2600 (rpm)
